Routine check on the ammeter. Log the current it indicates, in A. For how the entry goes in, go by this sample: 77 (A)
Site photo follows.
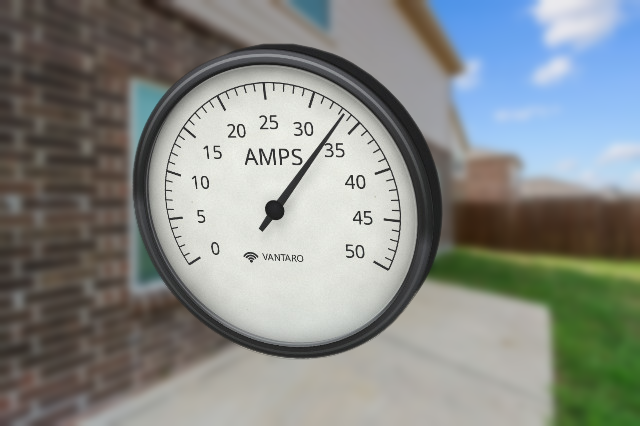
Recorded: 33.5 (A)
